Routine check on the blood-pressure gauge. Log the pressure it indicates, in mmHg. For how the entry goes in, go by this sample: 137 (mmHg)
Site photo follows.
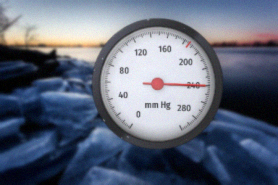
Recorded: 240 (mmHg)
